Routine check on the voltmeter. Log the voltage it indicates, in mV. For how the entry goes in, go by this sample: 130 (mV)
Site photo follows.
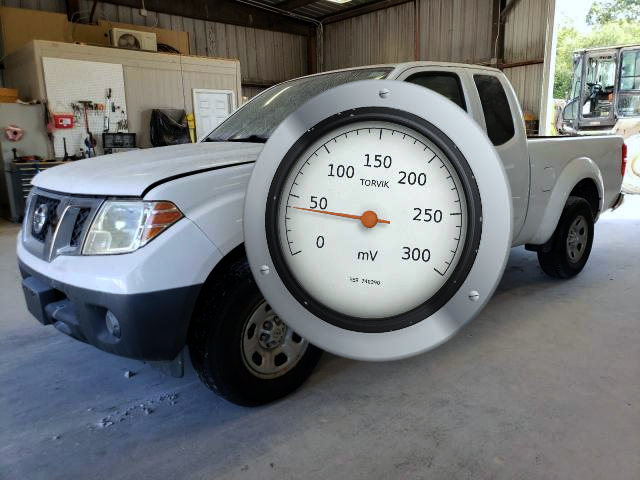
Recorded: 40 (mV)
